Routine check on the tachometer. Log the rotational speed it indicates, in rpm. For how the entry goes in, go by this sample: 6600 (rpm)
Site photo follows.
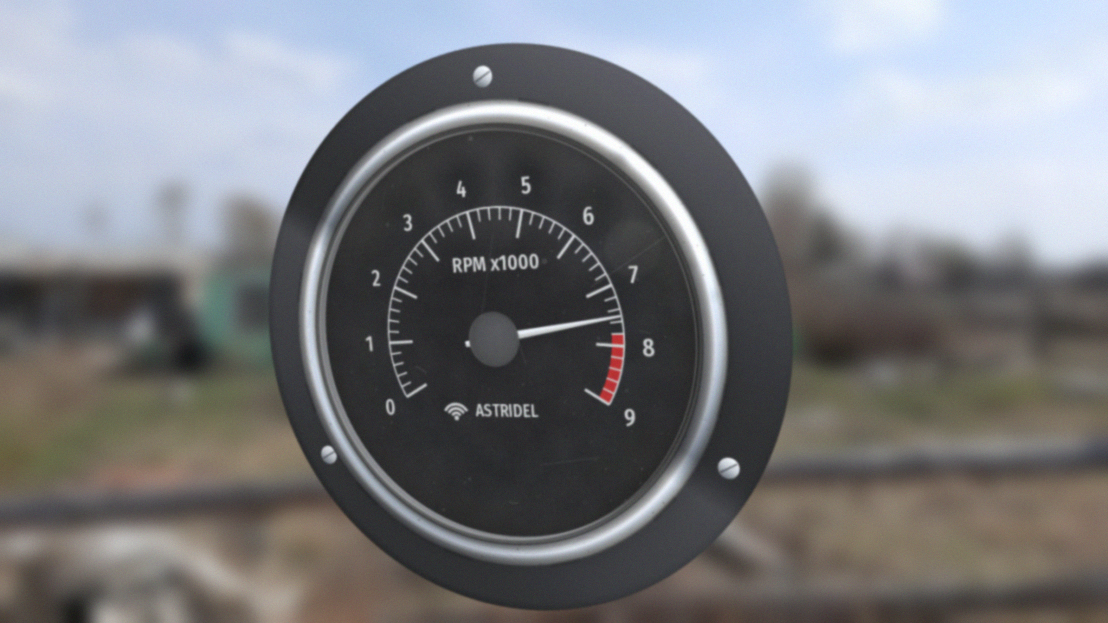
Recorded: 7500 (rpm)
